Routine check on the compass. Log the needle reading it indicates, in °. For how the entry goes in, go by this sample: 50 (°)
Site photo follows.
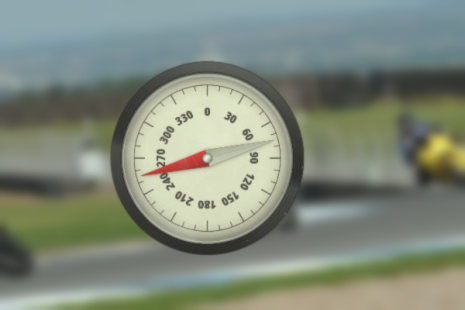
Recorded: 255 (°)
